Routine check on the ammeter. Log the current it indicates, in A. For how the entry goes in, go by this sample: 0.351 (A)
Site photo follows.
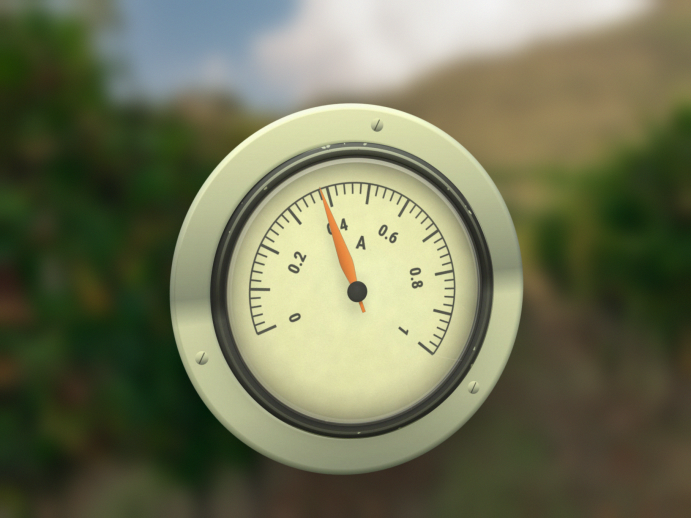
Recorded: 0.38 (A)
